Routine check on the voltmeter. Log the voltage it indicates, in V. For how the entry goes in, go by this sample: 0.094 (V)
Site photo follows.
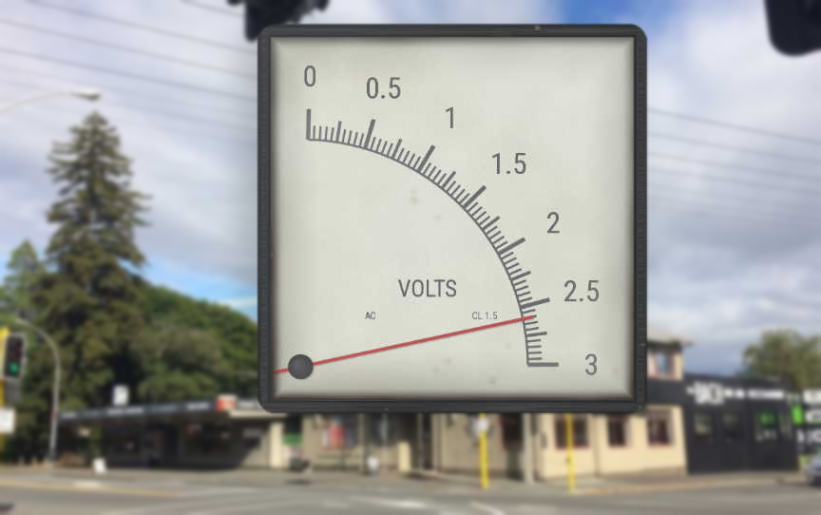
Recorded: 2.6 (V)
